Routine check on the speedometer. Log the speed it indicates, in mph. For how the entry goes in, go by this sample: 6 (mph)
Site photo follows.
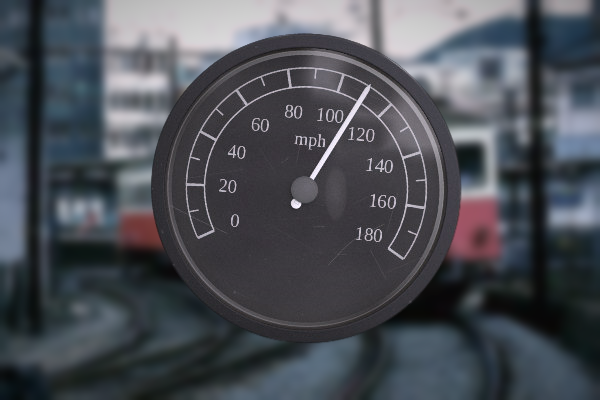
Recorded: 110 (mph)
